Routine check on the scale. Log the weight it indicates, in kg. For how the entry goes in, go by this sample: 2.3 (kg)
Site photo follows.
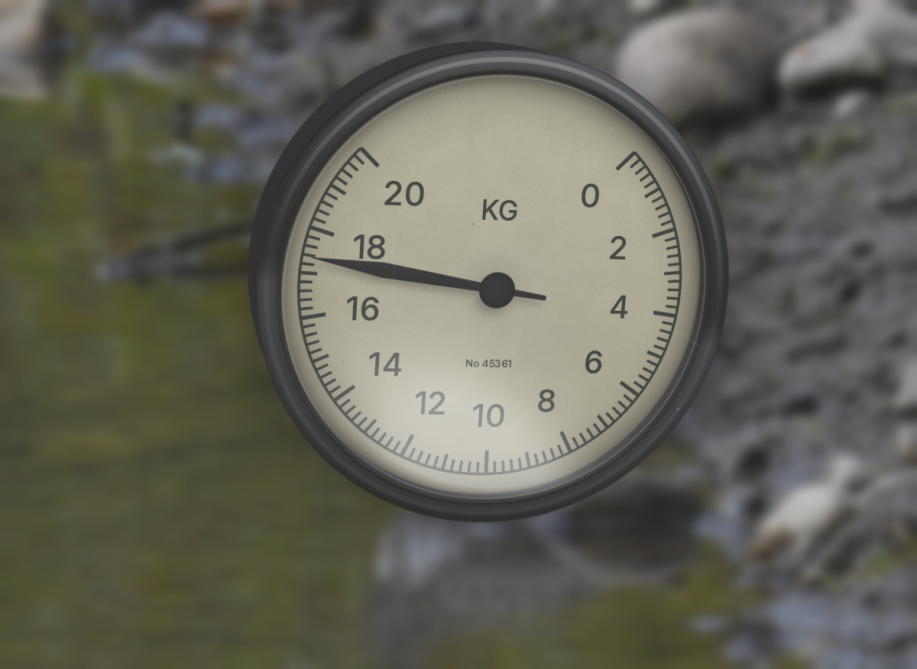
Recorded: 17.4 (kg)
